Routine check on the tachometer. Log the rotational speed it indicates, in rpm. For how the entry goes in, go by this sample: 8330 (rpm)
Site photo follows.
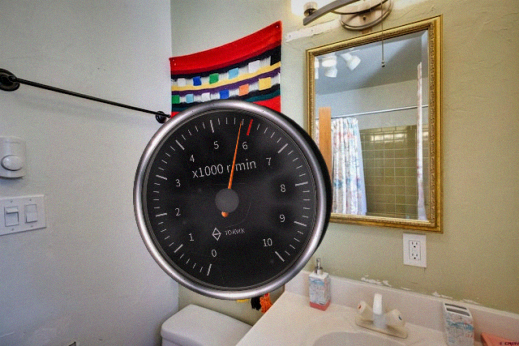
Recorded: 5800 (rpm)
